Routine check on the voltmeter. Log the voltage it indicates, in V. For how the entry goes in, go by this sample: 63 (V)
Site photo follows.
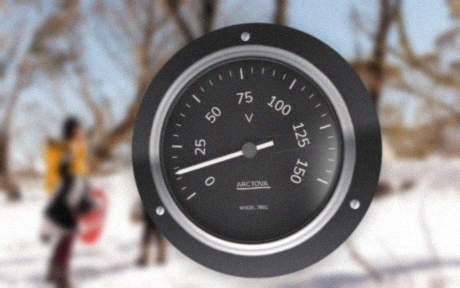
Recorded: 12.5 (V)
